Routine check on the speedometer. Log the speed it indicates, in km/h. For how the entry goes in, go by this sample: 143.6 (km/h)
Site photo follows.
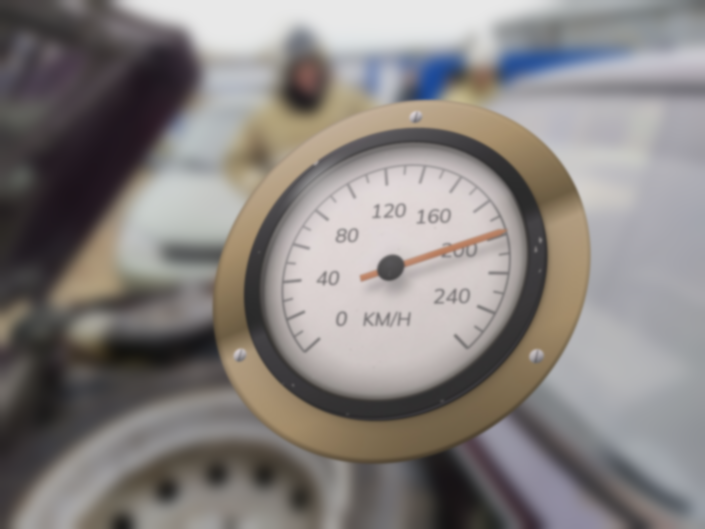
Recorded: 200 (km/h)
